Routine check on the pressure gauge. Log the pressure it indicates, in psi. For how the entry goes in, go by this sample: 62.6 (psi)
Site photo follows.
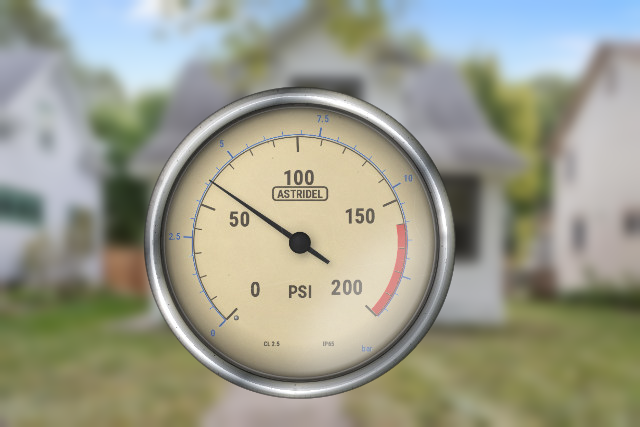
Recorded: 60 (psi)
